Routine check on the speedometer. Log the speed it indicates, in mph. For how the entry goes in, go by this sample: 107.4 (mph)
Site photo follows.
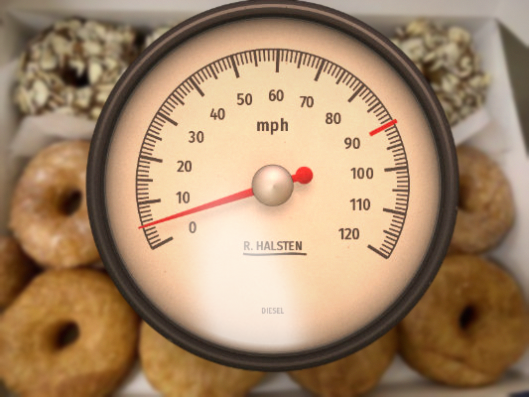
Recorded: 5 (mph)
